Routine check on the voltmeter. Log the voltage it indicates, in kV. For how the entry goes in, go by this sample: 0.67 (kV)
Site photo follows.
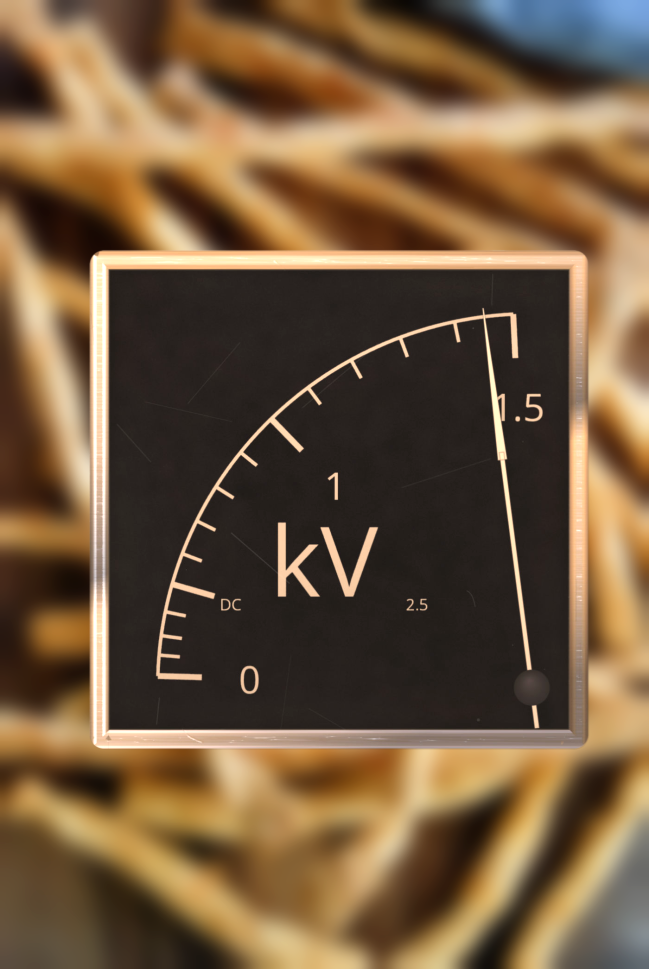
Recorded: 1.45 (kV)
